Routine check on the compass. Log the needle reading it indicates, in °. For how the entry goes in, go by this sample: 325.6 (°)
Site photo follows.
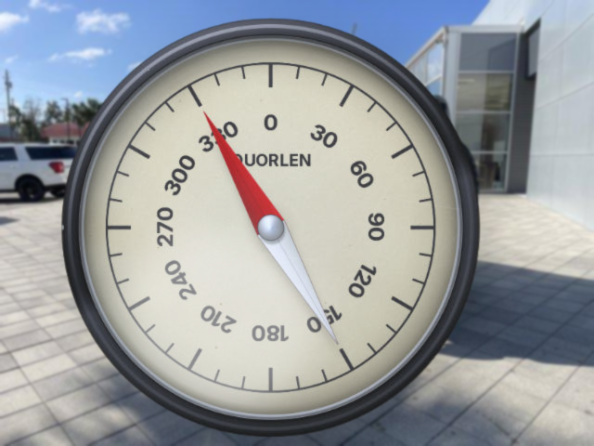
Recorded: 330 (°)
